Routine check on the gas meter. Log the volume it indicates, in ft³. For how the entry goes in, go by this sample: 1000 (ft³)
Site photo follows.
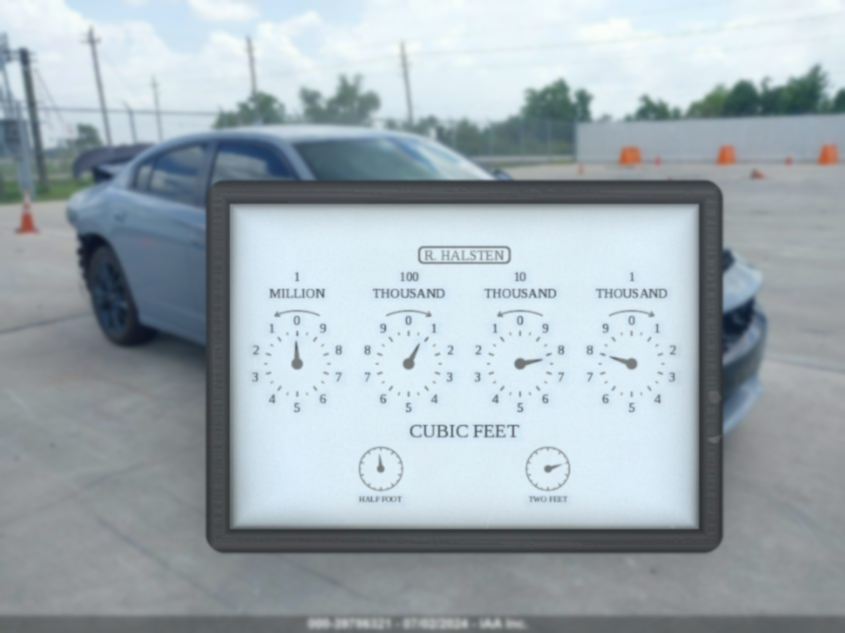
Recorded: 7800 (ft³)
